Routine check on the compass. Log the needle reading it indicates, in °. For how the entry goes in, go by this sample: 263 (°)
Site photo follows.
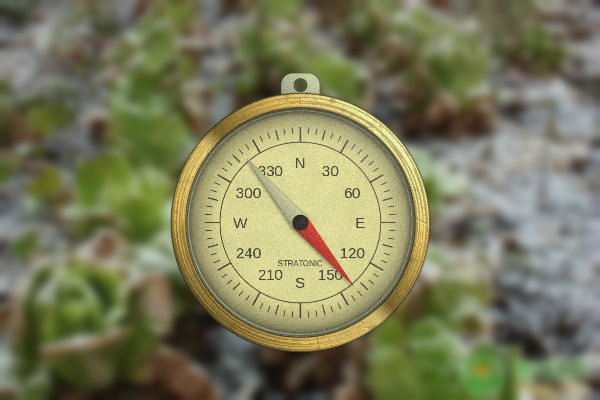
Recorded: 140 (°)
